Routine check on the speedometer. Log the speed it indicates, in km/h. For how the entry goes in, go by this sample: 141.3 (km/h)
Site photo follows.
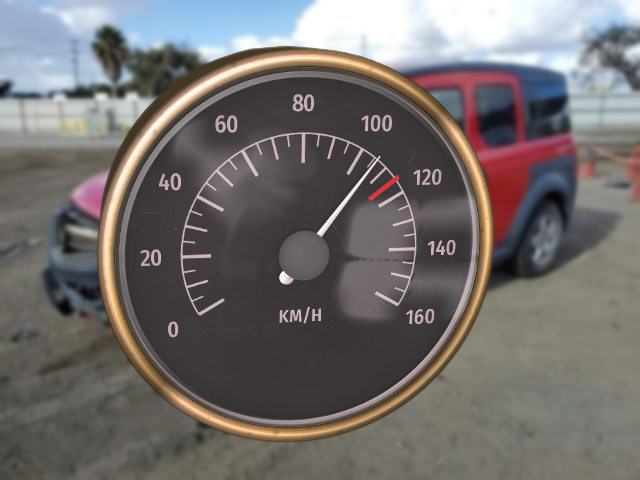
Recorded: 105 (km/h)
